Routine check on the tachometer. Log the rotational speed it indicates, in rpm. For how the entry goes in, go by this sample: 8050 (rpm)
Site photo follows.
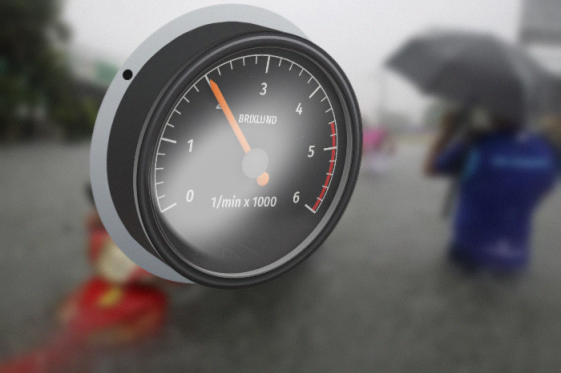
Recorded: 2000 (rpm)
